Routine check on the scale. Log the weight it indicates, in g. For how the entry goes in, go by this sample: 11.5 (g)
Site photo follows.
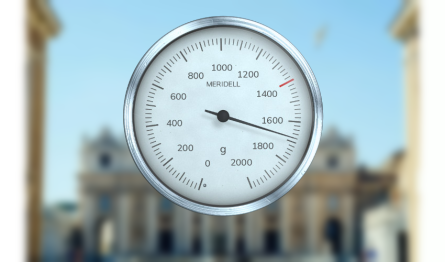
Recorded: 1680 (g)
